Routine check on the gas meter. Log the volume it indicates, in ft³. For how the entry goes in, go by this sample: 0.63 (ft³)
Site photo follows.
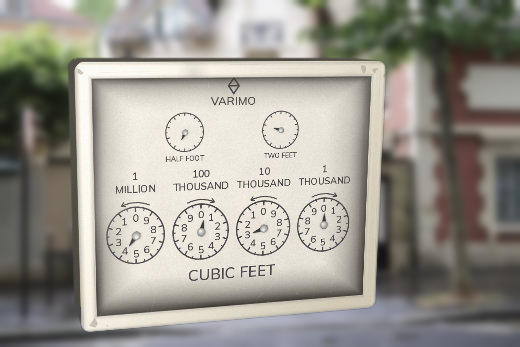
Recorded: 403000 (ft³)
